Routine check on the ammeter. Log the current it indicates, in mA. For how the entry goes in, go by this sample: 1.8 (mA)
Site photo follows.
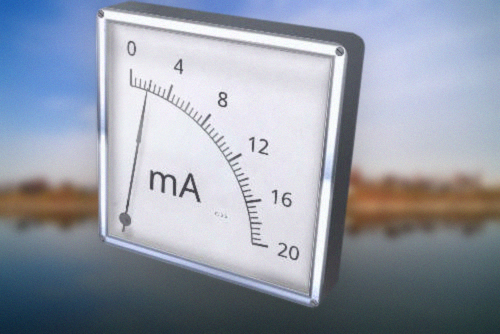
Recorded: 2 (mA)
